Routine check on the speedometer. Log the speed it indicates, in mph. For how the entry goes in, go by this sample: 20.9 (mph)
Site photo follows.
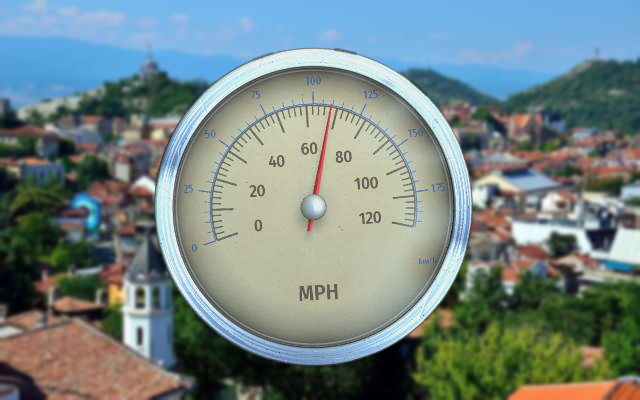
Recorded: 68 (mph)
